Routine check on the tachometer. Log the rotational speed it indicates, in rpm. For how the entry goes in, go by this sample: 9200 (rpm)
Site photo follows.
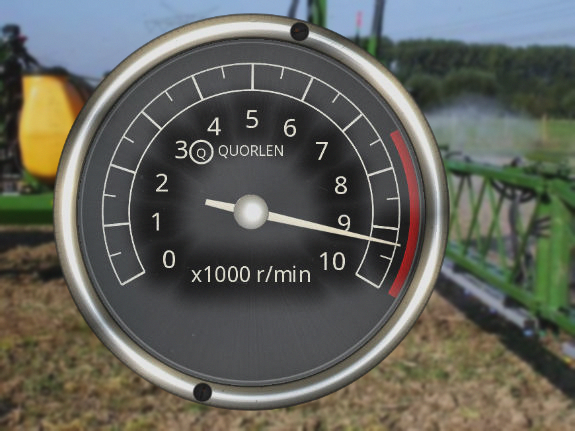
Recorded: 9250 (rpm)
